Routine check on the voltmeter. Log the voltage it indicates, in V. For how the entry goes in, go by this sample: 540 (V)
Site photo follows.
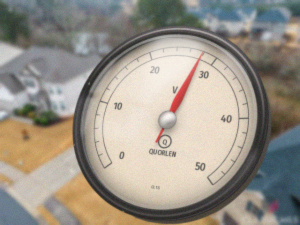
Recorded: 28 (V)
